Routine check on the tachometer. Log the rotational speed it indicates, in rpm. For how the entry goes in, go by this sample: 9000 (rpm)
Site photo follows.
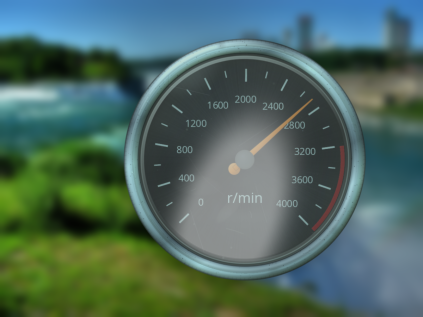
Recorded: 2700 (rpm)
